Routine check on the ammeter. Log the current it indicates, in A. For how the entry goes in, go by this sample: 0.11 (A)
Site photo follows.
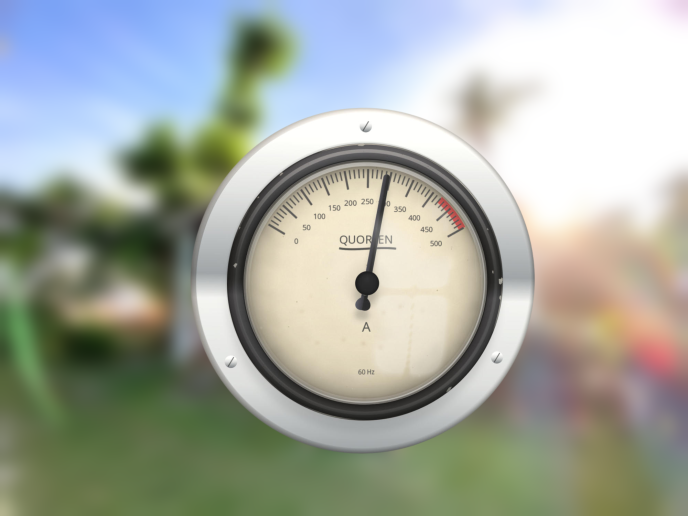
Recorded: 290 (A)
